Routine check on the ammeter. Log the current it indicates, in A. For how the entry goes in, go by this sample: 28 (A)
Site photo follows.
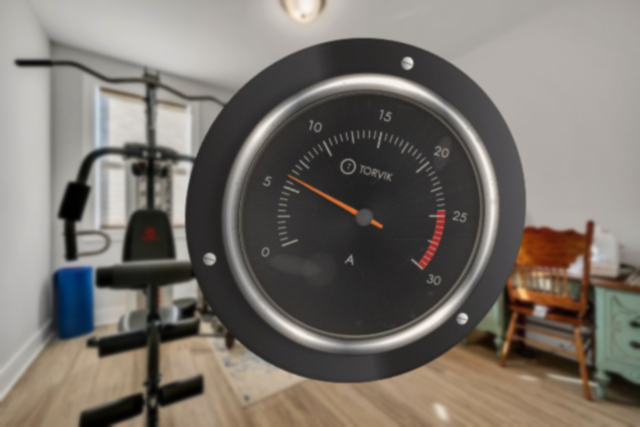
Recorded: 6 (A)
